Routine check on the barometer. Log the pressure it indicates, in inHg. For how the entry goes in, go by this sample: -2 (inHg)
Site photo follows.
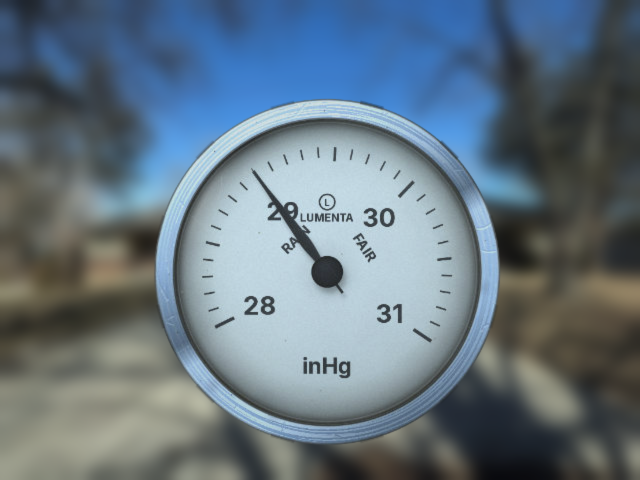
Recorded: 29 (inHg)
